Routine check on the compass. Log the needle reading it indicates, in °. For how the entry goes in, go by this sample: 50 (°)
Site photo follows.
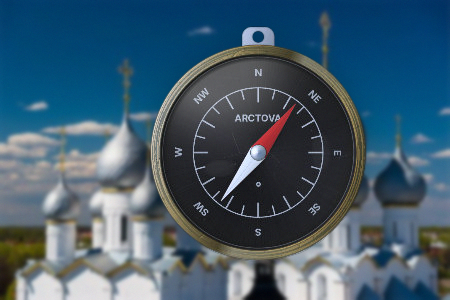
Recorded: 37.5 (°)
